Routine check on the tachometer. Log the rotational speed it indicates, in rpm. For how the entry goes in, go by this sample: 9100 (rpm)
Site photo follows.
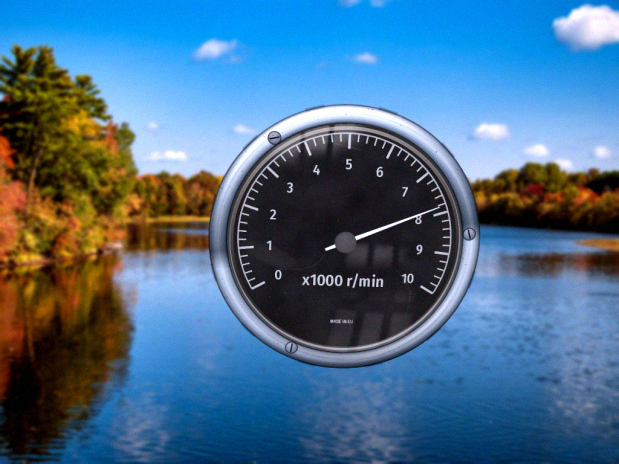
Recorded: 7800 (rpm)
